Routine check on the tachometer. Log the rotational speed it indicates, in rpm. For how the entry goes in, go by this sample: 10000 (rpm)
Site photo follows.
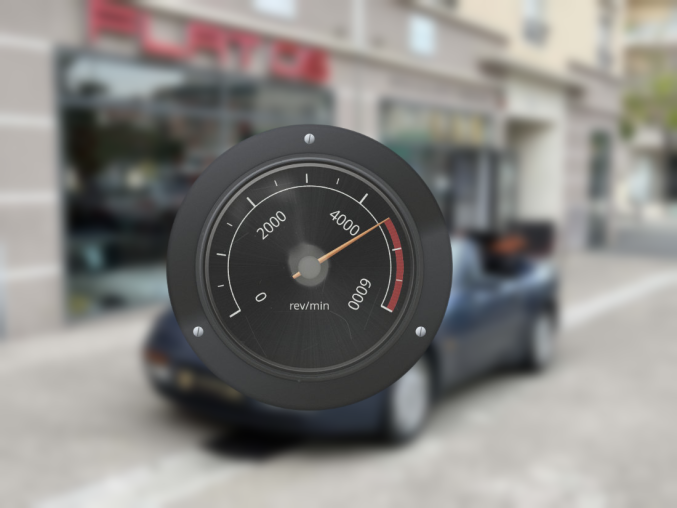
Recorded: 4500 (rpm)
